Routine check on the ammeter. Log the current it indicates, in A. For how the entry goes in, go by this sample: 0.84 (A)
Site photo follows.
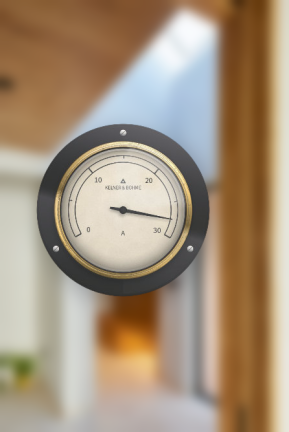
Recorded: 27.5 (A)
